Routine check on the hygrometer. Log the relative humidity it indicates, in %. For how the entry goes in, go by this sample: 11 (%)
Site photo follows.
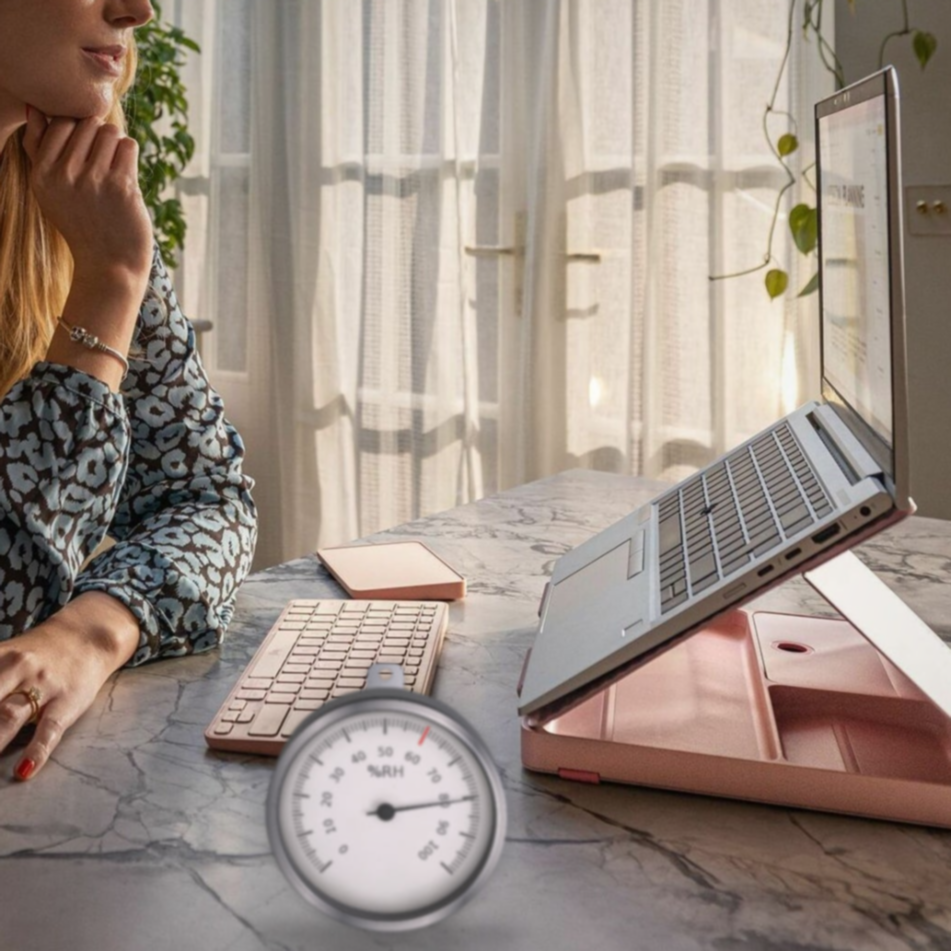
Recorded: 80 (%)
